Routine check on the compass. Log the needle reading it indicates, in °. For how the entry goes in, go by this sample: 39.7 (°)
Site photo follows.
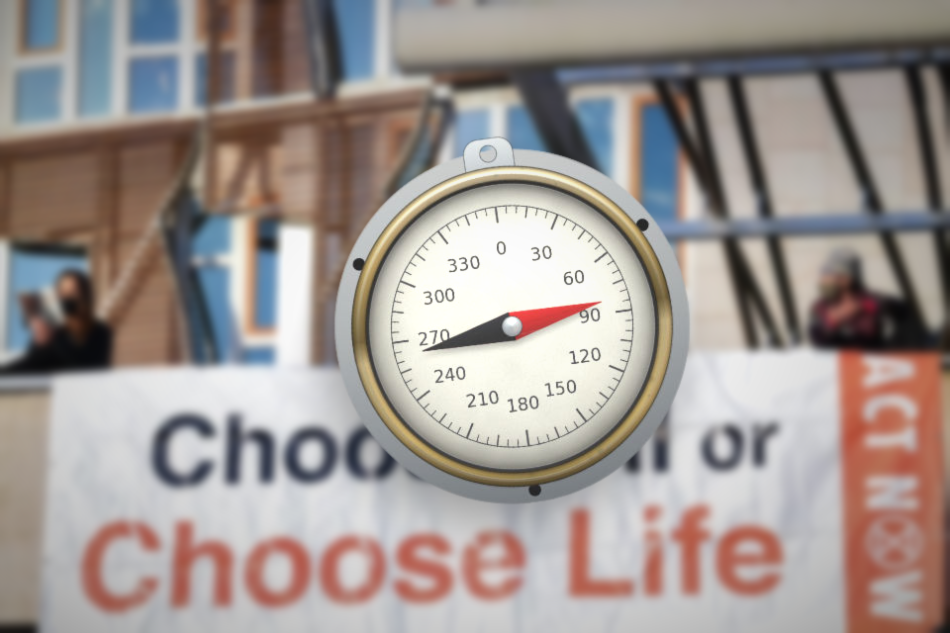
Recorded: 82.5 (°)
